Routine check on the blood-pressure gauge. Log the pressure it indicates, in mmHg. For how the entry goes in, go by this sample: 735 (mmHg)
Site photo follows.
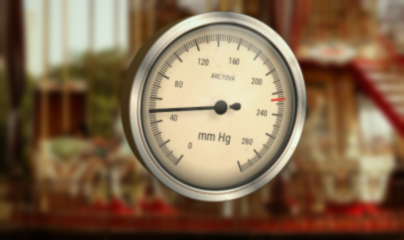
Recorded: 50 (mmHg)
